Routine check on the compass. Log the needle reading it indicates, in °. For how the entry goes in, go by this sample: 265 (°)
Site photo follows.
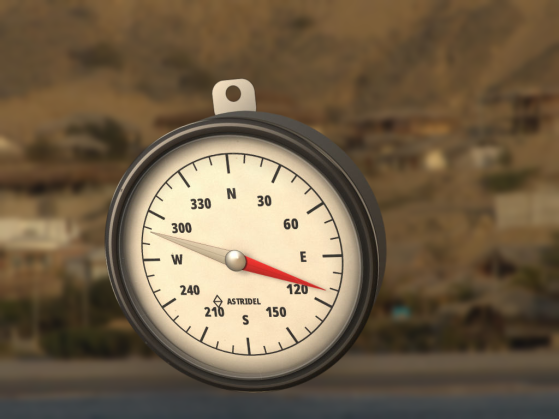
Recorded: 110 (°)
